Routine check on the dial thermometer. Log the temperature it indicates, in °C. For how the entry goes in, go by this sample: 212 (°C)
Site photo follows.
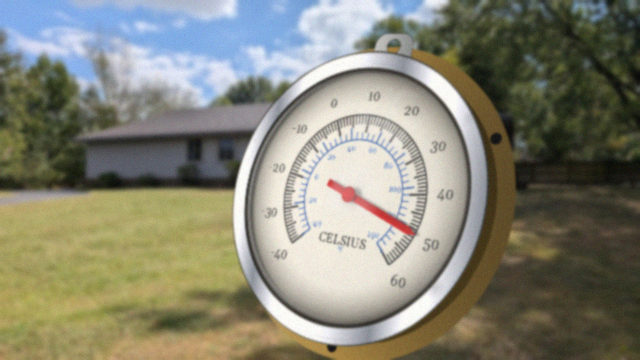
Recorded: 50 (°C)
